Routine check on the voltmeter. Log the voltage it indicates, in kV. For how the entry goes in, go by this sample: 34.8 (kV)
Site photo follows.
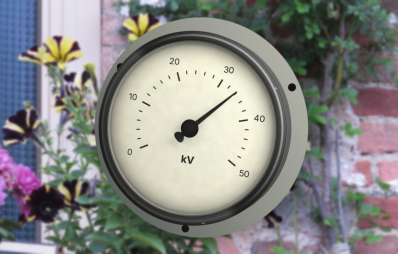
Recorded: 34 (kV)
